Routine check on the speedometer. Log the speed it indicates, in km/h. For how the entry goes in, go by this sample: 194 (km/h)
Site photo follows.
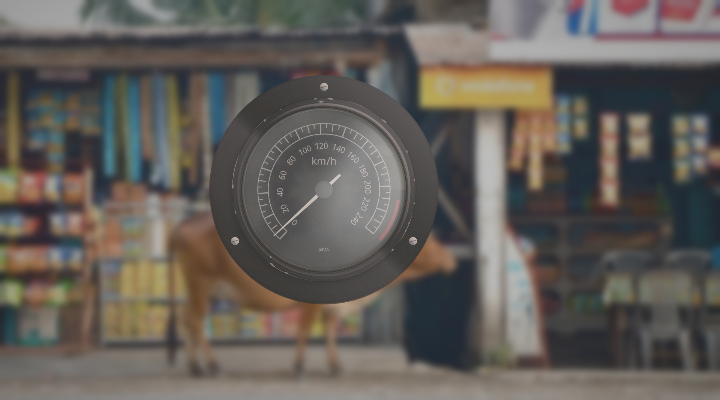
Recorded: 5 (km/h)
